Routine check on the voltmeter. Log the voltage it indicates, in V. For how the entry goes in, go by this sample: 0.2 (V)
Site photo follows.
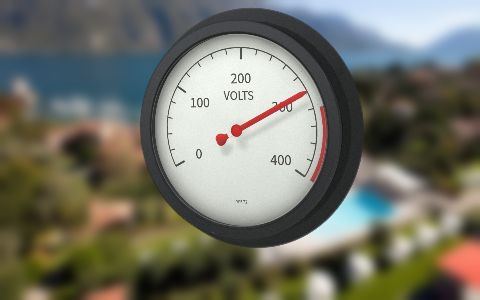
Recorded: 300 (V)
